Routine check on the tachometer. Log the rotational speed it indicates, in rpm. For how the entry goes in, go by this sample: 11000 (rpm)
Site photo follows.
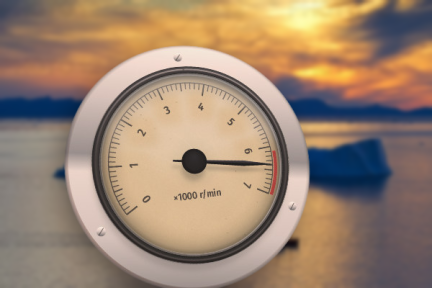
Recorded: 6400 (rpm)
